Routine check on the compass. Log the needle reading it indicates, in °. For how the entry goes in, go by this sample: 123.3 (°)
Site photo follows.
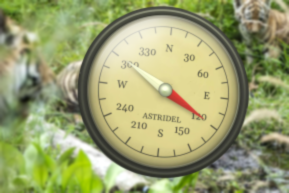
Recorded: 120 (°)
